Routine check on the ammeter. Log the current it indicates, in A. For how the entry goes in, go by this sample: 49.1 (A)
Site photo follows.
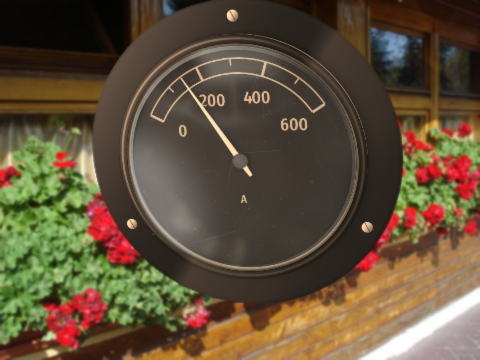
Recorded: 150 (A)
